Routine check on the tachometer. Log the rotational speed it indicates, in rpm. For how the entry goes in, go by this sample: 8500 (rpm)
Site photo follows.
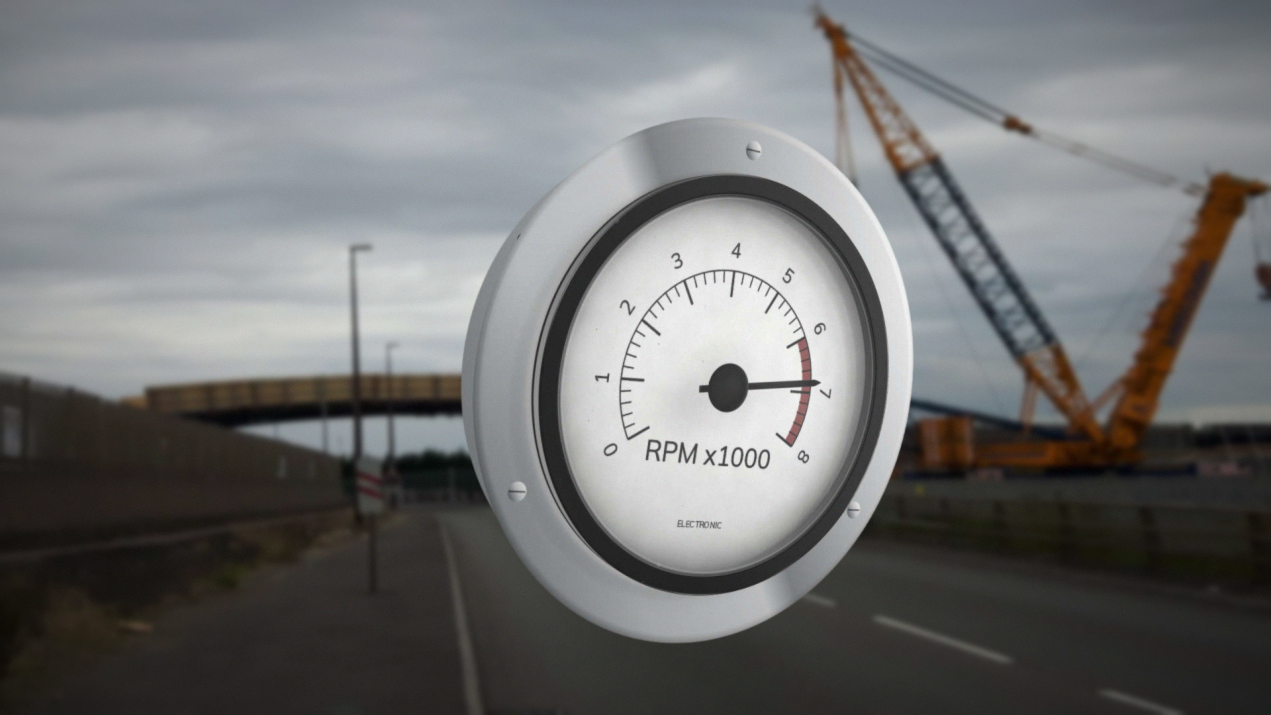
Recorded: 6800 (rpm)
